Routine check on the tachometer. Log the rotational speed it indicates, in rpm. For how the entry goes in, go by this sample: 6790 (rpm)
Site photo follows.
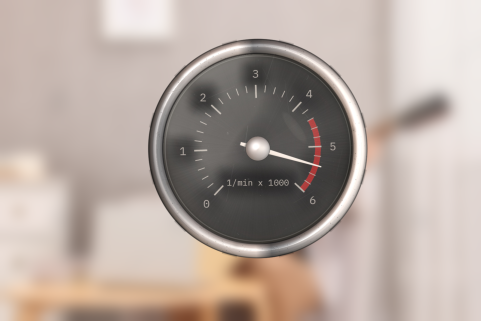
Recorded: 5400 (rpm)
